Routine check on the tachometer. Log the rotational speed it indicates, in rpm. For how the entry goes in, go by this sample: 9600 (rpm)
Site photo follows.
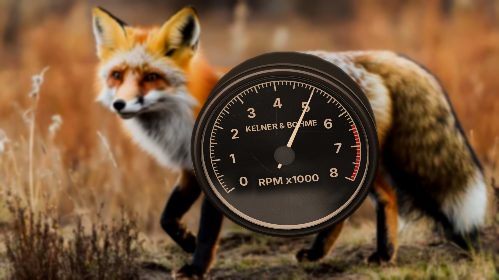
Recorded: 5000 (rpm)
